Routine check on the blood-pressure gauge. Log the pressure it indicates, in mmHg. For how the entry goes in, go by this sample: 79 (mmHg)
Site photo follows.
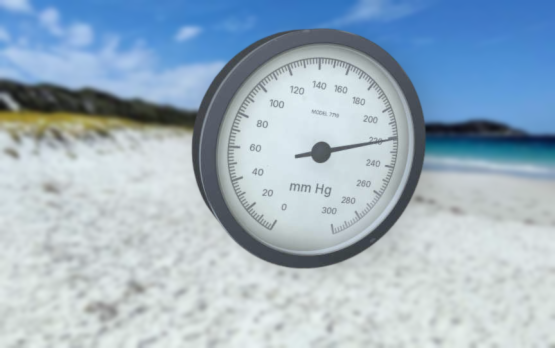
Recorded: 220 (mmHg)
